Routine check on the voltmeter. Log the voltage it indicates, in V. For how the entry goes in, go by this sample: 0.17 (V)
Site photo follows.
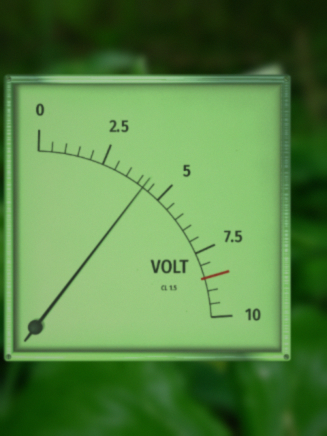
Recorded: 4.25 (V)
